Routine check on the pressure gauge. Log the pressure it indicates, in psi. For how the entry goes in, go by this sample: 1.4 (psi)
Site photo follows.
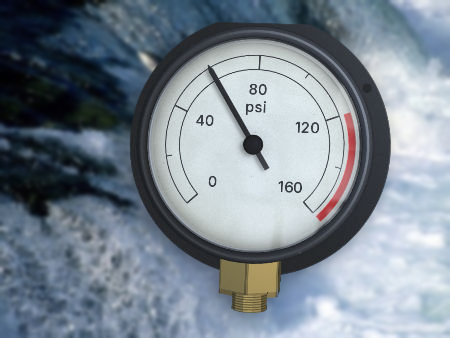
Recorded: 60 (psi)
